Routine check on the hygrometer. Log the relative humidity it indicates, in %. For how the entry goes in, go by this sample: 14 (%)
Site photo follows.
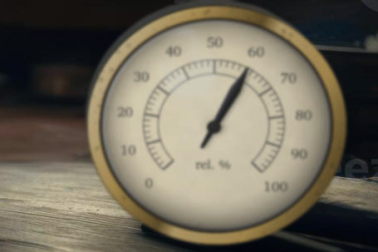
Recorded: 60 (%)
